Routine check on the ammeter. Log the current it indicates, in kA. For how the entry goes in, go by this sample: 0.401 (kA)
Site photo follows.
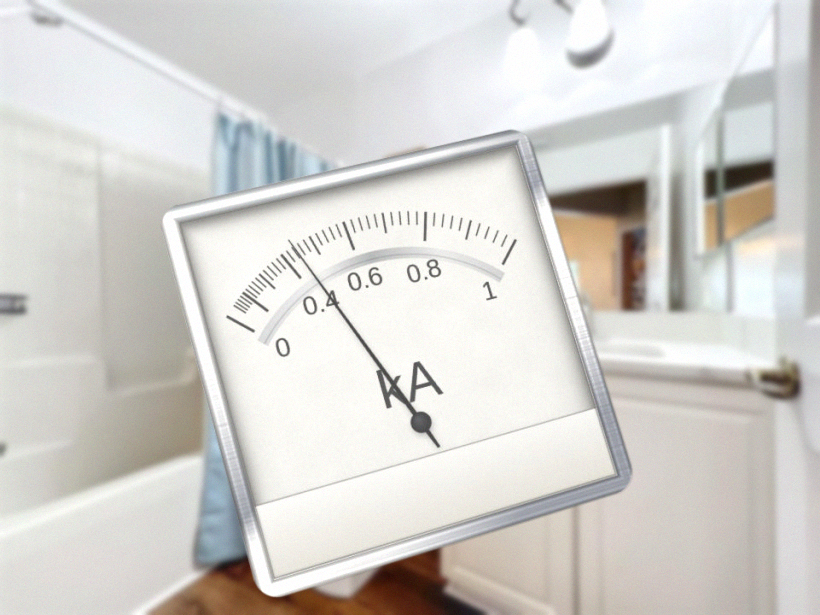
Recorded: 0.44 (kA)
